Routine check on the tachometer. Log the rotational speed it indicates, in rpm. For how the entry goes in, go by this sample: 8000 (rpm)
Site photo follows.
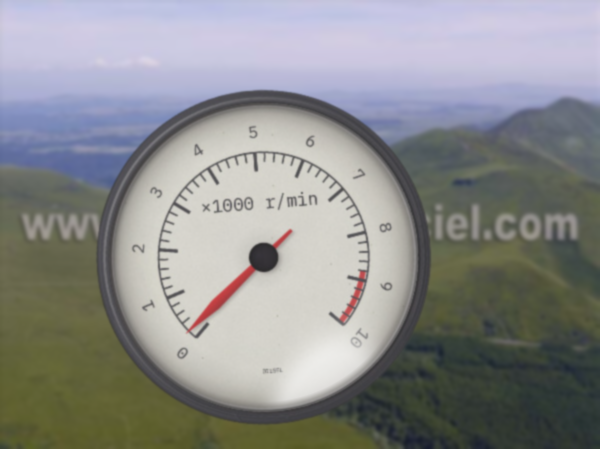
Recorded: 200 (rpm)
